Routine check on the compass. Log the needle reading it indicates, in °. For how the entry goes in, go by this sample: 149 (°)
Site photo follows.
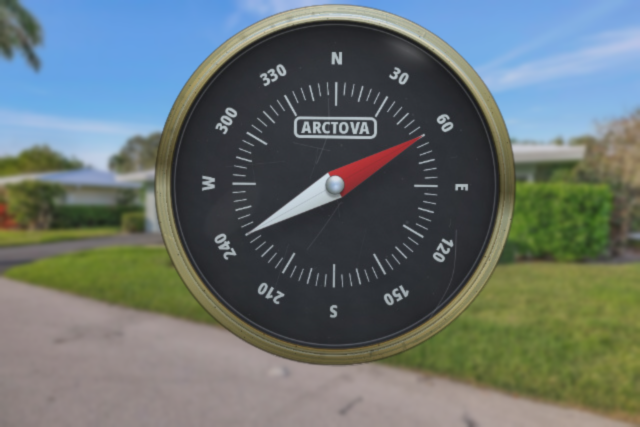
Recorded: 60 (°)
